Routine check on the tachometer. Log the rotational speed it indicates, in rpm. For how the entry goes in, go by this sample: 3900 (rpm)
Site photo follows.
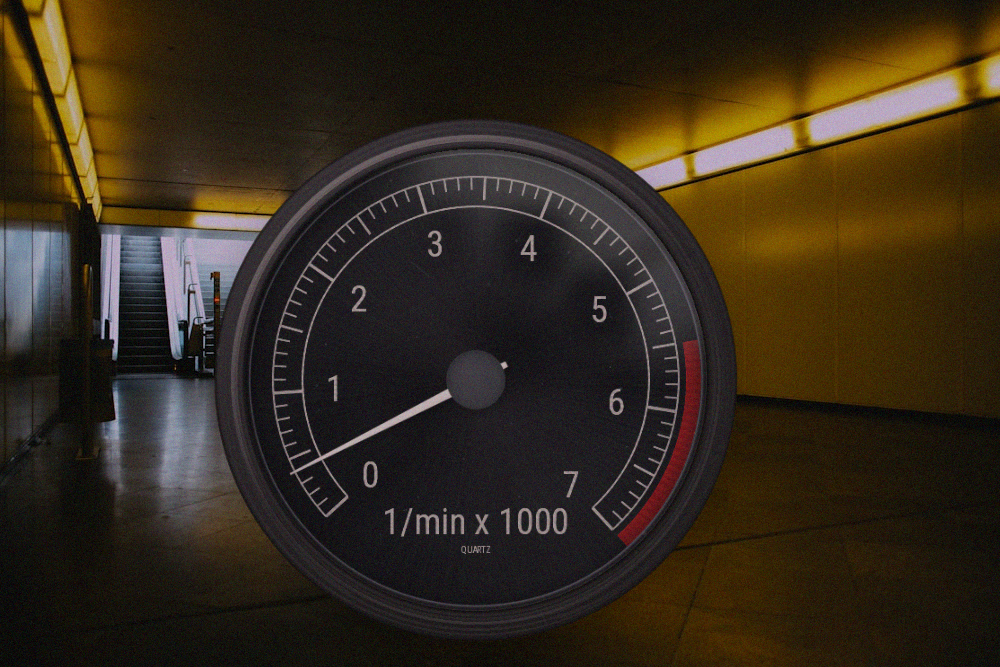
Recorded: 400 (rpm)
